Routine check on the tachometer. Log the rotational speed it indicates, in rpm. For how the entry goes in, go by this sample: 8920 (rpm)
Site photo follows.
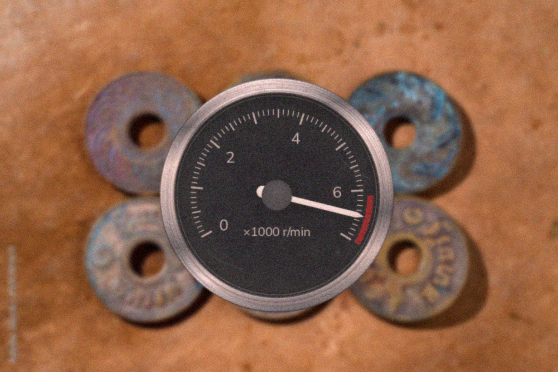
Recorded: 6500 (rpm)
